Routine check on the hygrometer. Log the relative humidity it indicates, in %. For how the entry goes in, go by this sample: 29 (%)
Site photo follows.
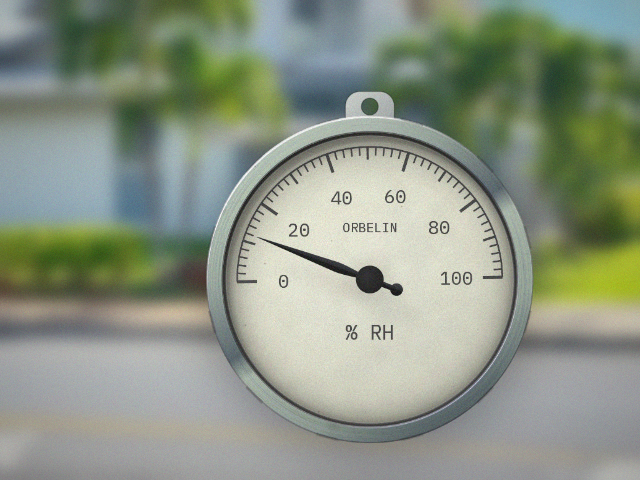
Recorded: 12 (%)
